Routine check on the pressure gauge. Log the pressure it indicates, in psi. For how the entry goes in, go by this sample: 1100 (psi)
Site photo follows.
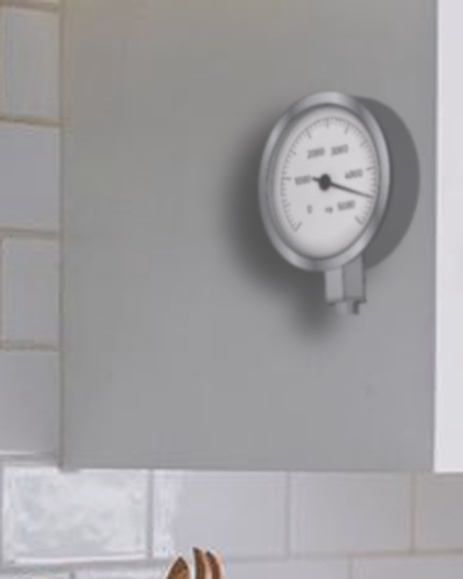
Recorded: 4500 (psi)
